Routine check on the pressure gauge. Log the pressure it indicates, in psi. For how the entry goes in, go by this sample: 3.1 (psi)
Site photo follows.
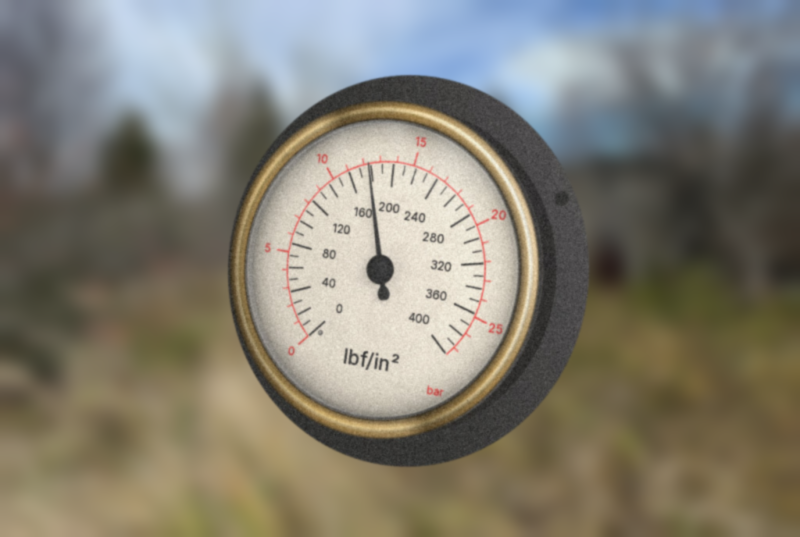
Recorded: 180 (psi)
